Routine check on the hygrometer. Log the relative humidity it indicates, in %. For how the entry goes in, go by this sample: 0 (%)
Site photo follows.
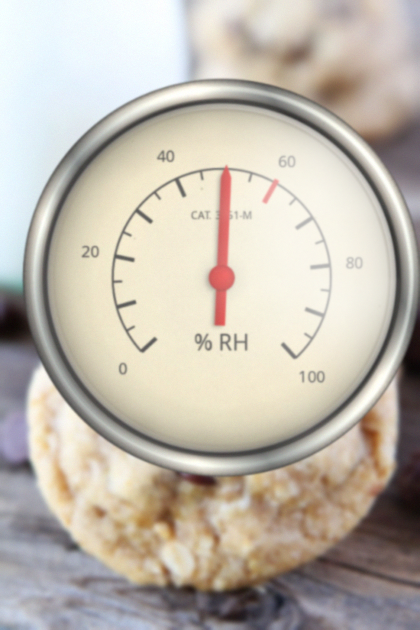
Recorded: 50 (%)
